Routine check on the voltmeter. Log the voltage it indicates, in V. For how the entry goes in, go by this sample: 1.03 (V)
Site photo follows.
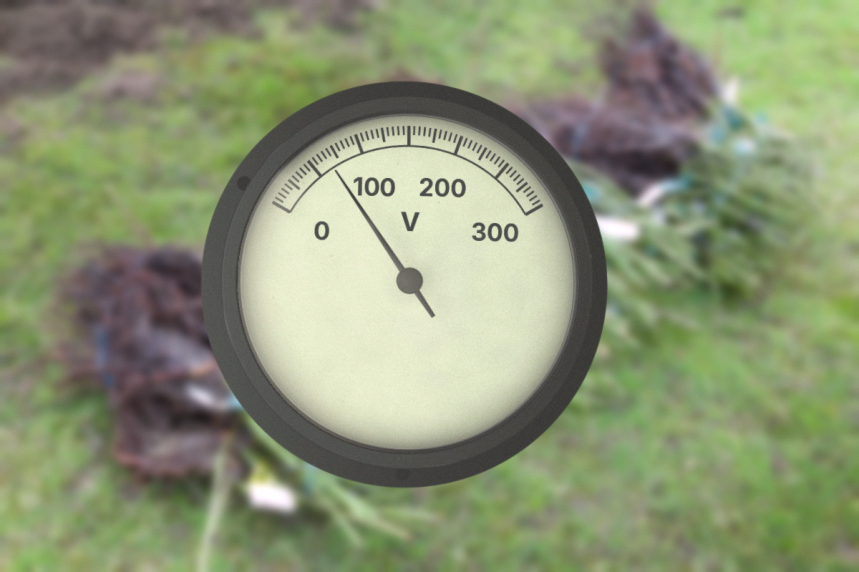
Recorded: 65 (V)
